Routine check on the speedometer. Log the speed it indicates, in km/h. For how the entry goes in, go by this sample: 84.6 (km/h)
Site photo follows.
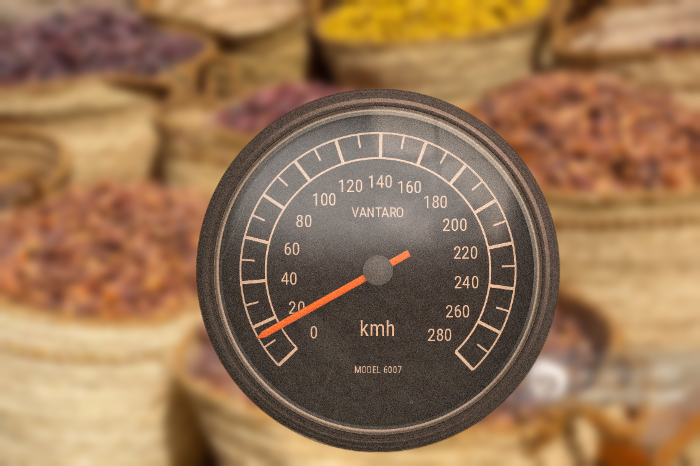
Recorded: 15 (km/h)
